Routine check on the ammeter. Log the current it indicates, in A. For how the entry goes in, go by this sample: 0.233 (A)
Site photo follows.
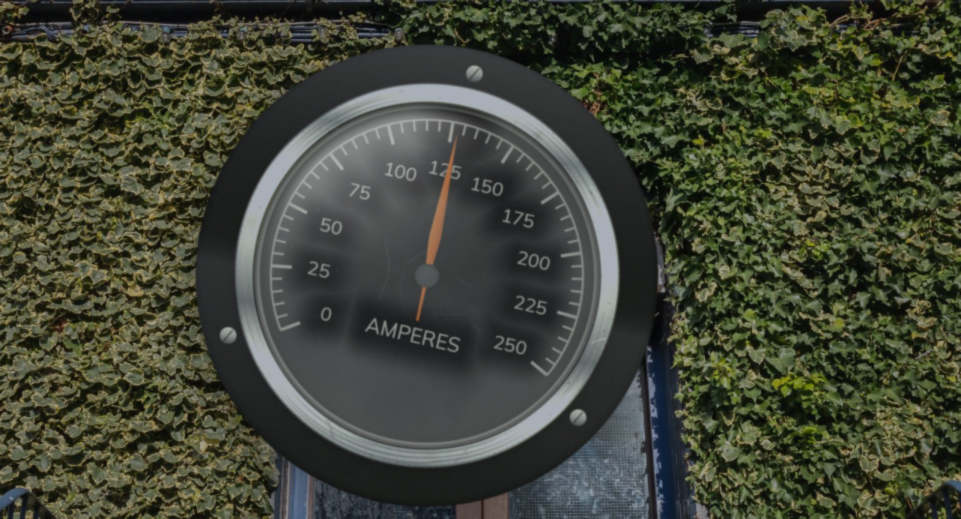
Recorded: 127.5 (A)
